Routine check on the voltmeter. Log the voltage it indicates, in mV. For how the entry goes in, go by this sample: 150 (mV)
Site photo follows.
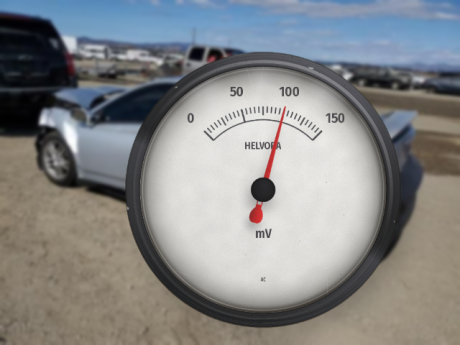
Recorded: 100 (mV)
